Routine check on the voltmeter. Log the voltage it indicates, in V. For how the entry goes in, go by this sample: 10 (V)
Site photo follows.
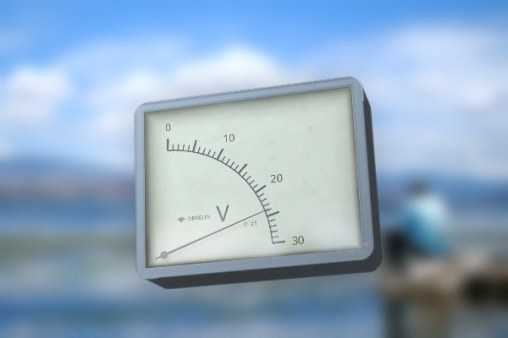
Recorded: 24 (V)
